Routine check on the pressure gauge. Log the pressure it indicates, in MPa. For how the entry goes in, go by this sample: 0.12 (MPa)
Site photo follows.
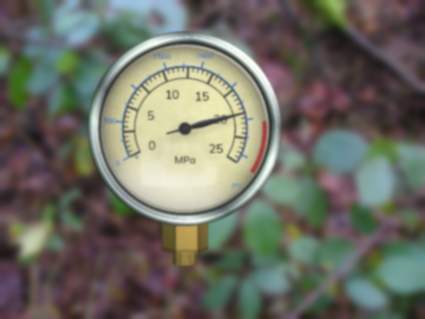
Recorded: 20 (MPa)
